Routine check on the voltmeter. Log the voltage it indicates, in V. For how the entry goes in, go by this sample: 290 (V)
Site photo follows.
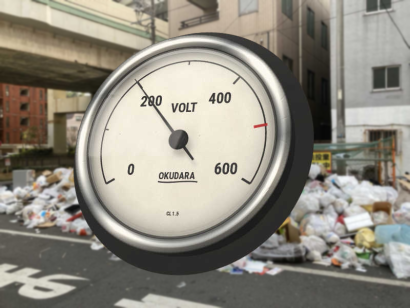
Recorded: 200 (V)
